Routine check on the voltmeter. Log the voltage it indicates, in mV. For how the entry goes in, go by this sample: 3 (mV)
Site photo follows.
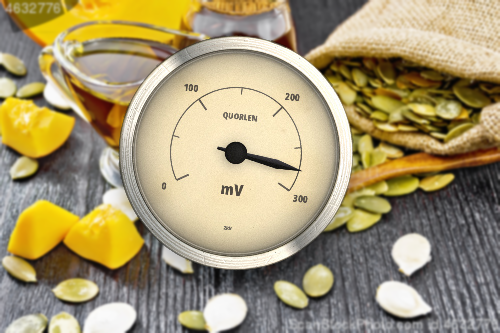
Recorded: 275 (mV)
